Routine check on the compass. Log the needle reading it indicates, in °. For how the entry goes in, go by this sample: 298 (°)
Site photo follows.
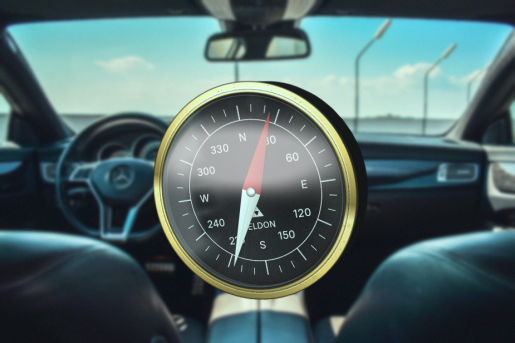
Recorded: 25 (°)
